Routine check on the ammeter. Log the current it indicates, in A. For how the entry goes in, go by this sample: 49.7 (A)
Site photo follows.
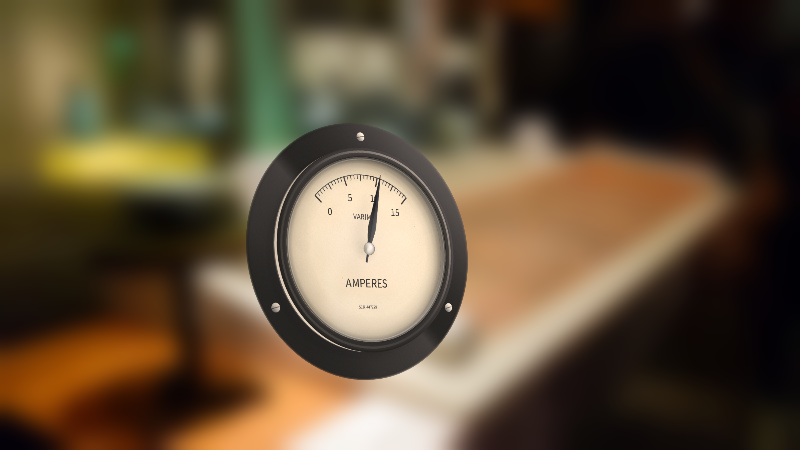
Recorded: 10 (A)
